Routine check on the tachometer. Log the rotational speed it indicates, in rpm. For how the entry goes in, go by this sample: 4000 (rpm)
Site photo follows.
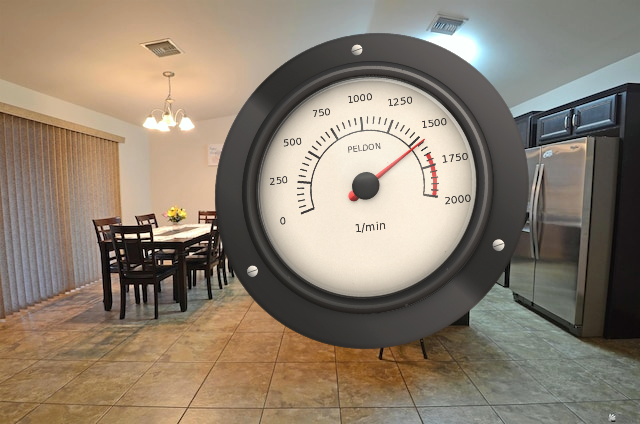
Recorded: 1550 (rpm)
